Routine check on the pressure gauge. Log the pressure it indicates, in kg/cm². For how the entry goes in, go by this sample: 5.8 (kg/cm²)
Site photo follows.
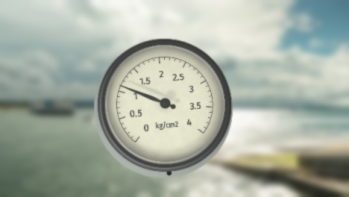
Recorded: 1.1 (kg/cm²)
